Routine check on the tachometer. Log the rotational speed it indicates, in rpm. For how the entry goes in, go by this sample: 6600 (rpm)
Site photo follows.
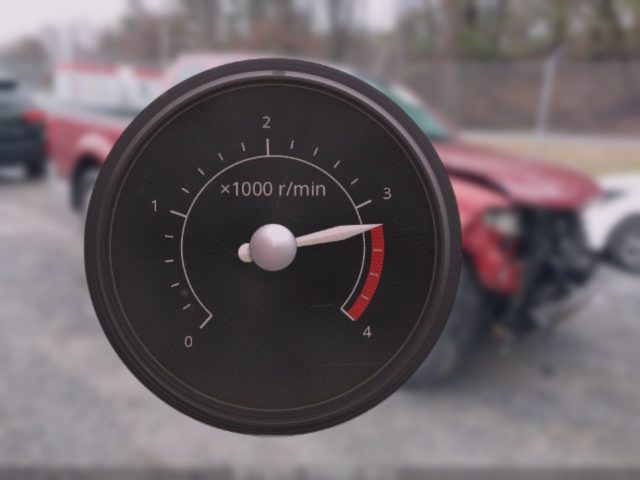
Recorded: 3200 (rpm)
